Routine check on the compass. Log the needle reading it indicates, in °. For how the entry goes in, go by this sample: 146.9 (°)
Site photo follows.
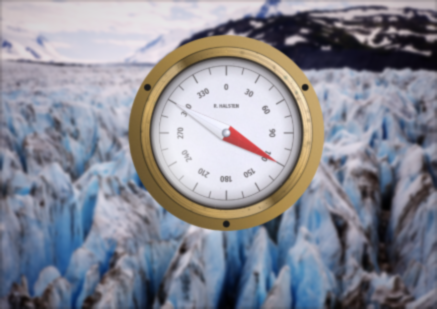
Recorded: 120 (°)
